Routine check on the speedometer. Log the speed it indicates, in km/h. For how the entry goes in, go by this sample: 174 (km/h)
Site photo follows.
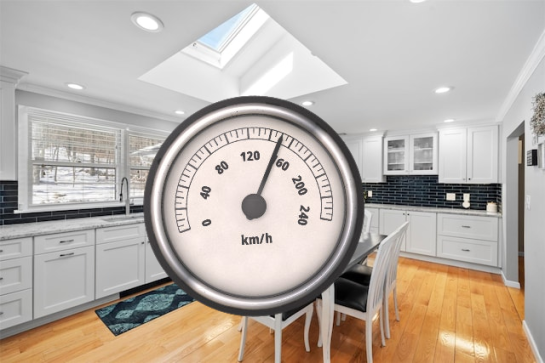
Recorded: 150 (km/h)
